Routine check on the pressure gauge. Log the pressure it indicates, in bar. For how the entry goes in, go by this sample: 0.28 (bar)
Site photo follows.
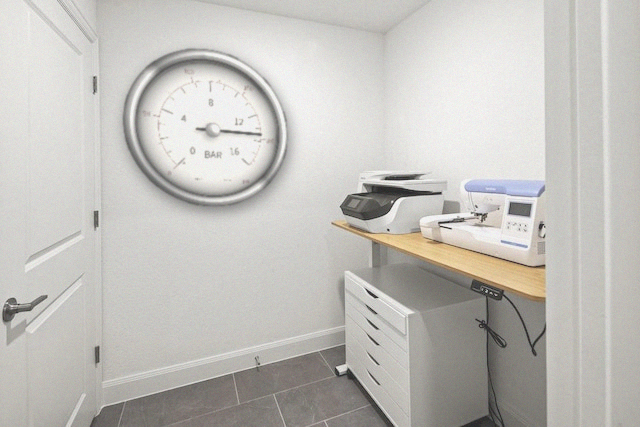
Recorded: 13.5 (bar)
